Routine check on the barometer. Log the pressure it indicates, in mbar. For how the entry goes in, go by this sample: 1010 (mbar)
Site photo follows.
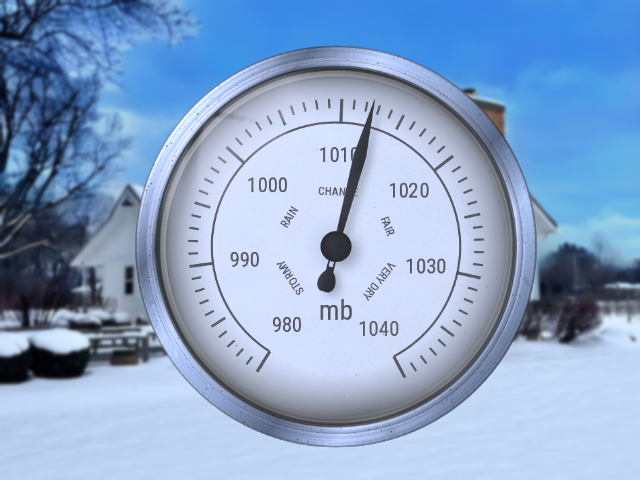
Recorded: 1012.5 (mbar)
